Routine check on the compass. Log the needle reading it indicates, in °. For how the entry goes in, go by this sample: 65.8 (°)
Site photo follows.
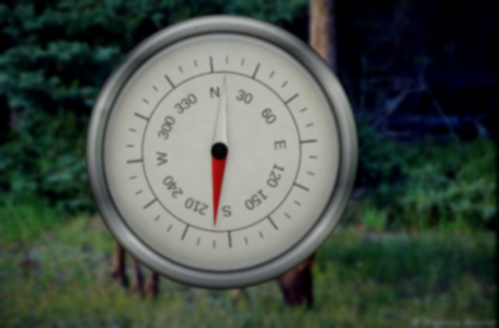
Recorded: 190 (°)
